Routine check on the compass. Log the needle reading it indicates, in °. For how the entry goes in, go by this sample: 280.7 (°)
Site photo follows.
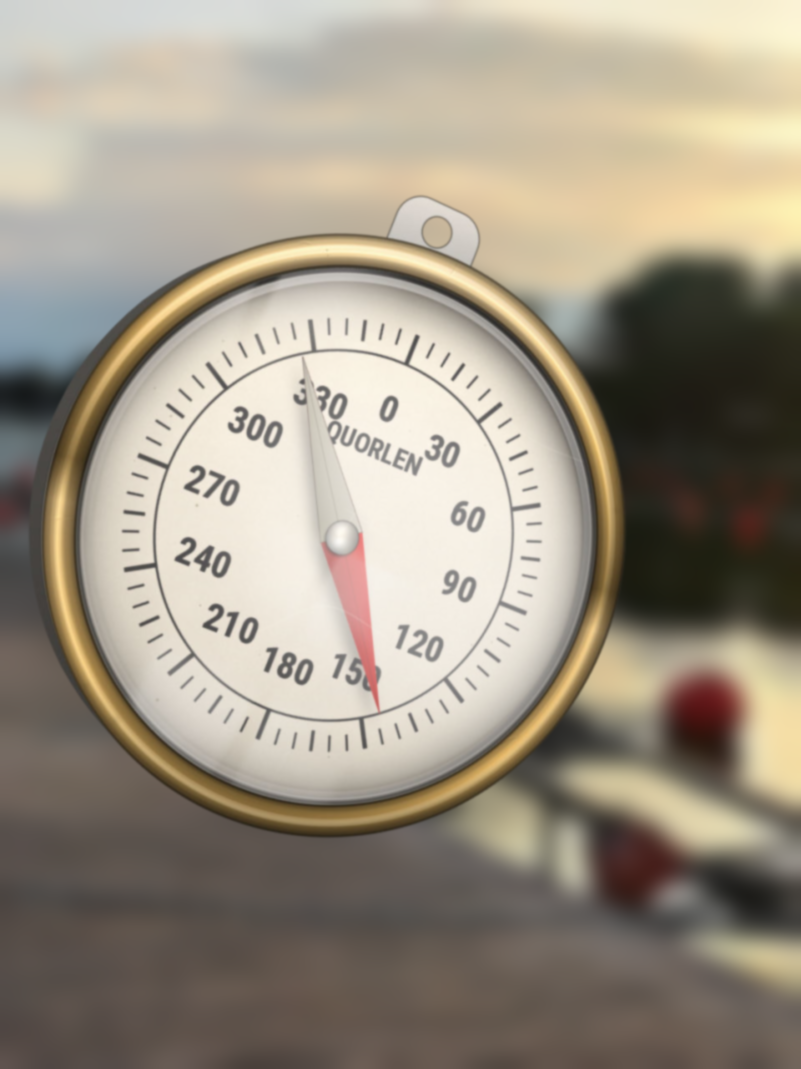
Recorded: 145 (°)
